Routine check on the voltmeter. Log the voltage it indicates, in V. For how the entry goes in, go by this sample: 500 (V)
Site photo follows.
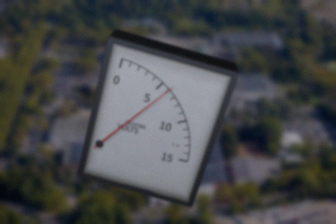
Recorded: 6 (V)
